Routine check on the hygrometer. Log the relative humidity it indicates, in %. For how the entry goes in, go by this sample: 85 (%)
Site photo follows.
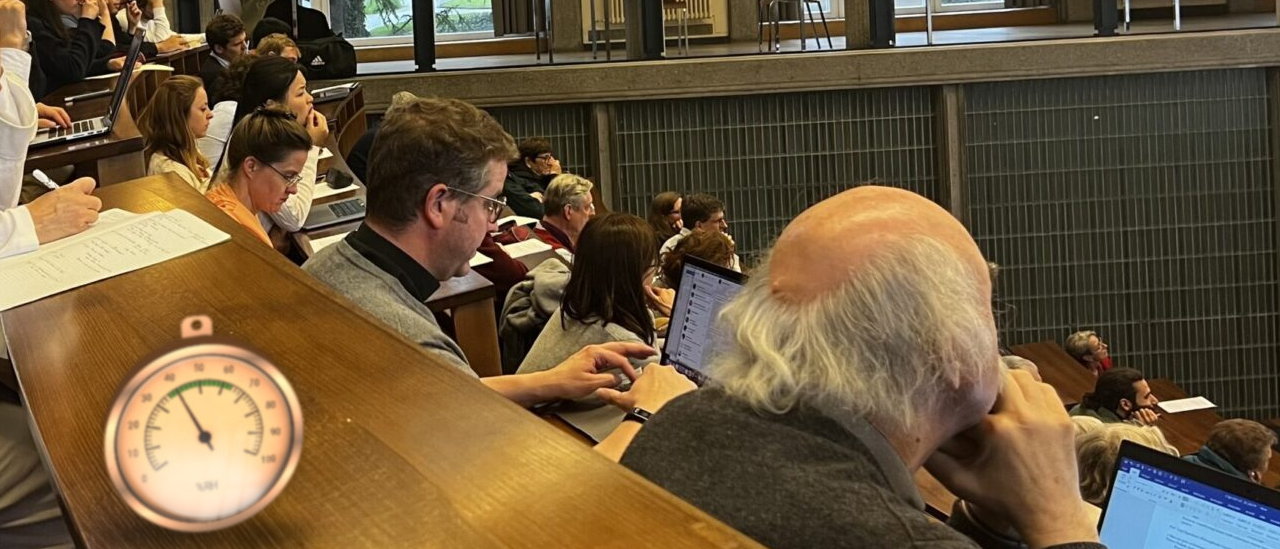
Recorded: 40 (%)
